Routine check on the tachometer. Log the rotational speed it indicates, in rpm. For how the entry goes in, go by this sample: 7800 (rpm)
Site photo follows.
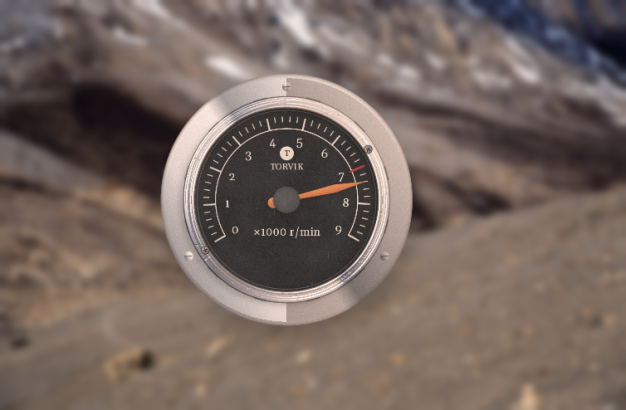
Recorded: 7400 (rpm)
